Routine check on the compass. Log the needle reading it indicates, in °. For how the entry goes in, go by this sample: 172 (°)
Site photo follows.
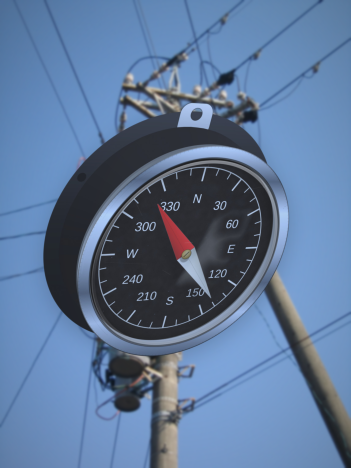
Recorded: 320 (°)
